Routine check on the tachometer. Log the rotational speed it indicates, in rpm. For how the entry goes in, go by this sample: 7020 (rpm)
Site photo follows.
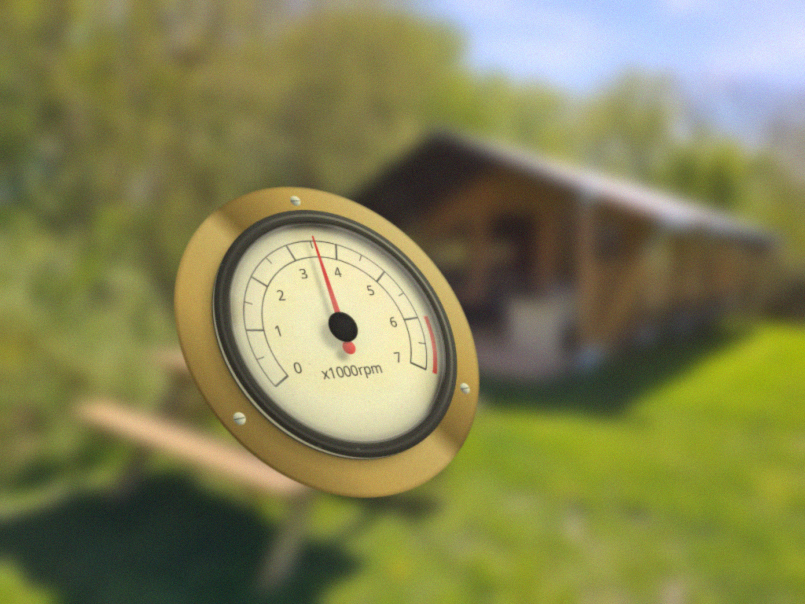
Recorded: 3500 (rpm)
